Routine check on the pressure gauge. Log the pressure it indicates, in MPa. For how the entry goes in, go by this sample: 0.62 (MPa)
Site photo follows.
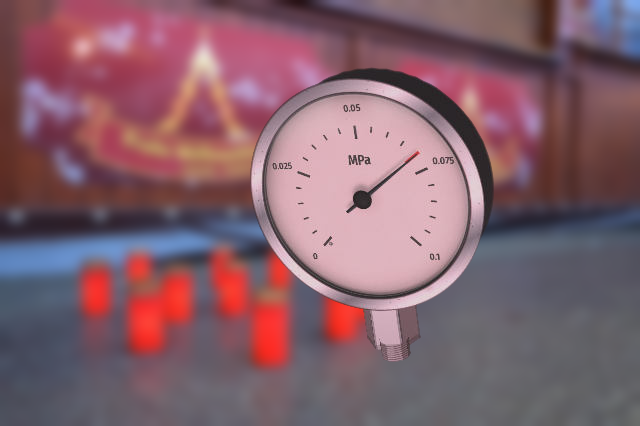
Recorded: 0.07 (MPa)
